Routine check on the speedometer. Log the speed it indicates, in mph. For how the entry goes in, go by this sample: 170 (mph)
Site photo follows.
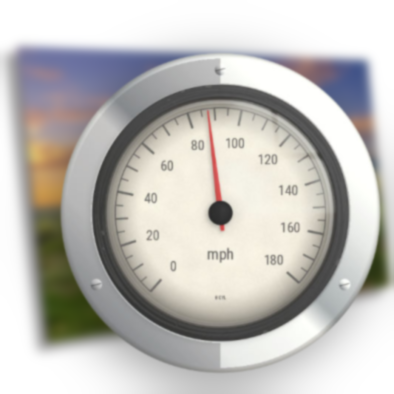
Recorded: 87.5 (mph)
